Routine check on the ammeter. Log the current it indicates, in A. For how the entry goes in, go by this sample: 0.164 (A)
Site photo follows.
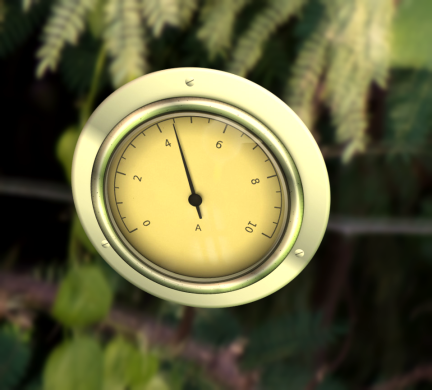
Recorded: 4.5 (A)
